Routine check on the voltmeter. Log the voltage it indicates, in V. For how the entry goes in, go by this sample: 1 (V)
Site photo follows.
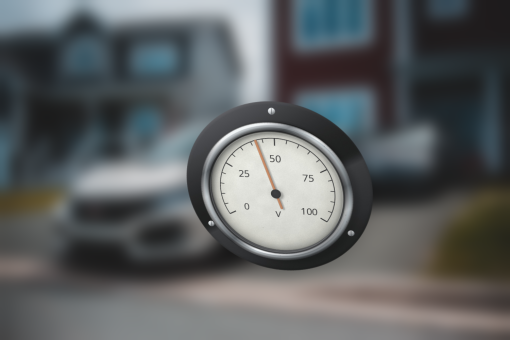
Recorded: 42.5 (V)
